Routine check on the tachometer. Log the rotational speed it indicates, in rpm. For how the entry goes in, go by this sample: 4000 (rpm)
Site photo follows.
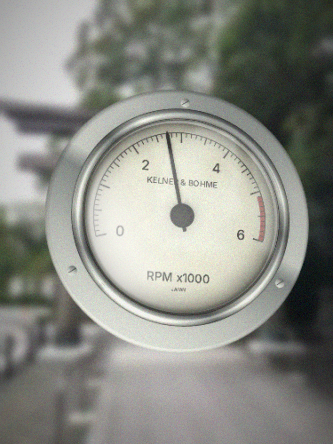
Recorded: 2700 (rpm)
